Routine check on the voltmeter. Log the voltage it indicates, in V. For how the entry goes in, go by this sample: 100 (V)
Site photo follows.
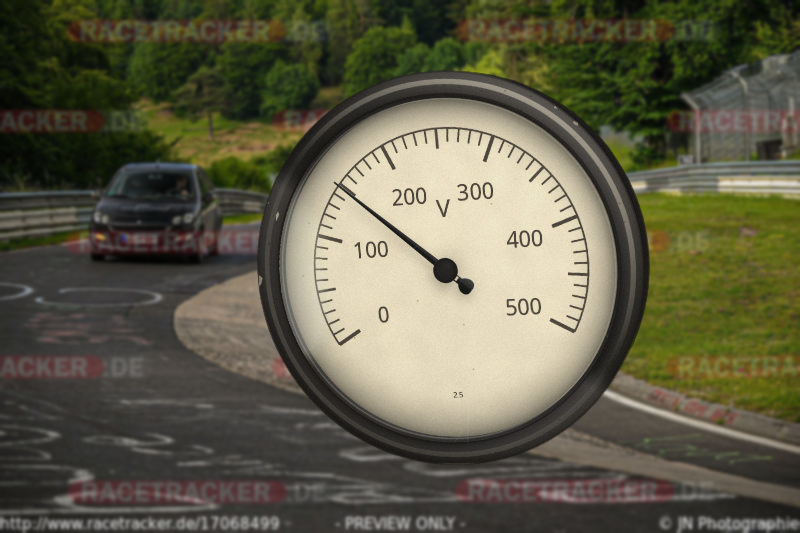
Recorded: 150 (V)
